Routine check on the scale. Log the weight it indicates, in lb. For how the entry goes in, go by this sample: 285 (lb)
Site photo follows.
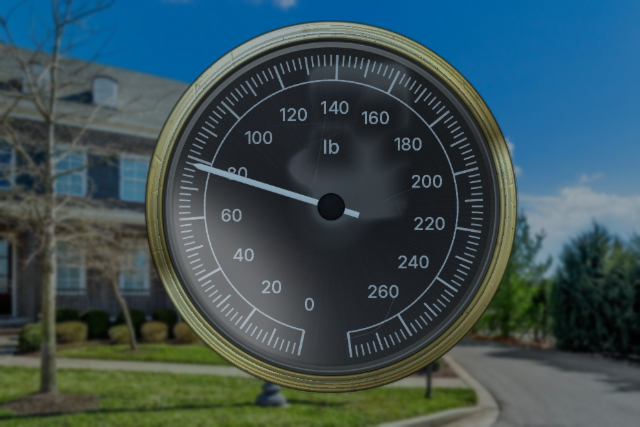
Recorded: 78 (lb)
